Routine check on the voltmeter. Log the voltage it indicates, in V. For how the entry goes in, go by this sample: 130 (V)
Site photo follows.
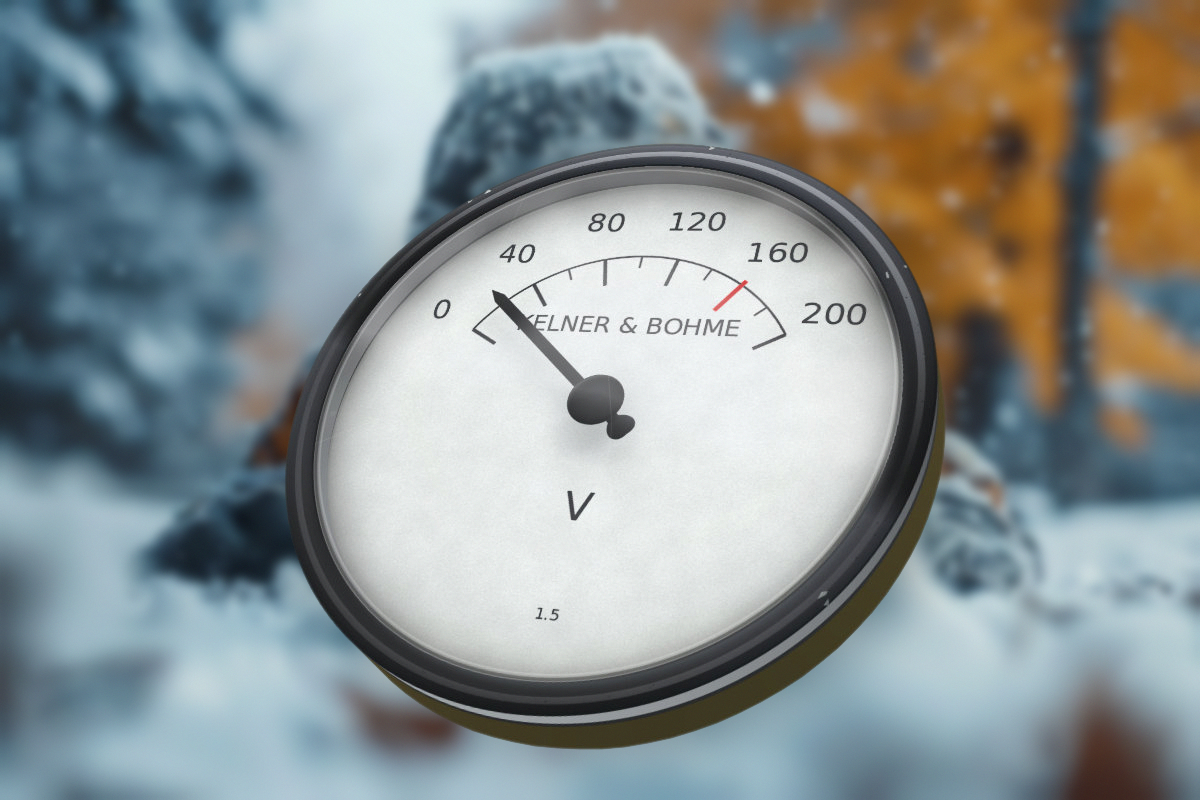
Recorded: 20 (V)
